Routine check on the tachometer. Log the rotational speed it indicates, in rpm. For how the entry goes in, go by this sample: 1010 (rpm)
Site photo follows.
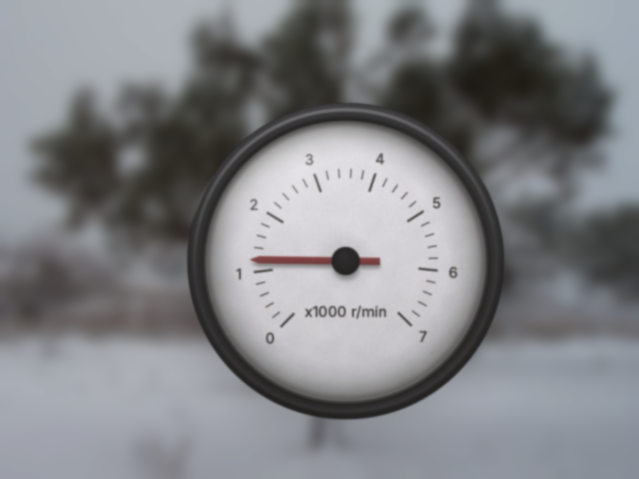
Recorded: 1200 (rpm)
